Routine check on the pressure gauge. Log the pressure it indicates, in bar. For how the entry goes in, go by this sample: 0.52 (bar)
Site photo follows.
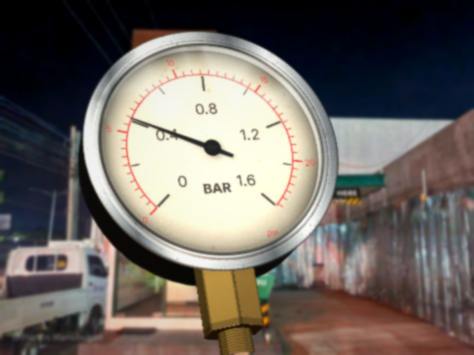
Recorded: 0.4 (bar)
